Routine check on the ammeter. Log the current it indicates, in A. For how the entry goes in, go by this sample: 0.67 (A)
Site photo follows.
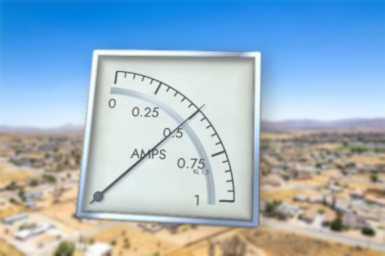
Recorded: 0.5 (A)
